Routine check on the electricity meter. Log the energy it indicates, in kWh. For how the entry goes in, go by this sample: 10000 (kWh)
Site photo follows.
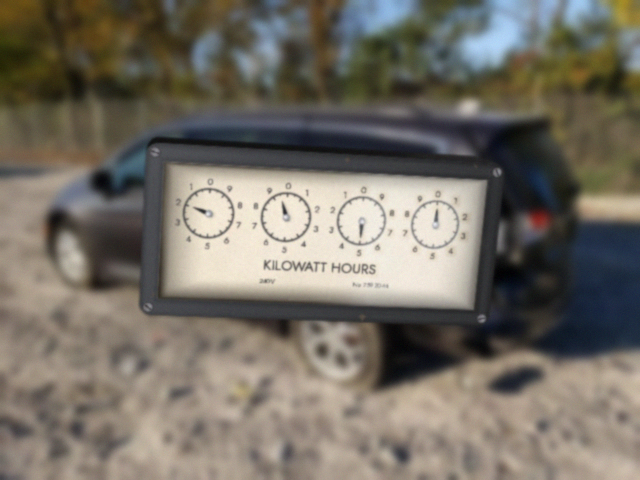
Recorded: 1950 (kWh)
